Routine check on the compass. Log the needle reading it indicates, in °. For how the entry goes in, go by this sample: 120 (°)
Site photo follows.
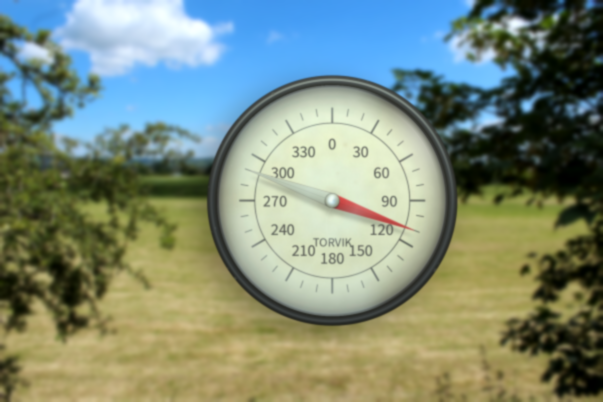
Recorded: 110 (°)
